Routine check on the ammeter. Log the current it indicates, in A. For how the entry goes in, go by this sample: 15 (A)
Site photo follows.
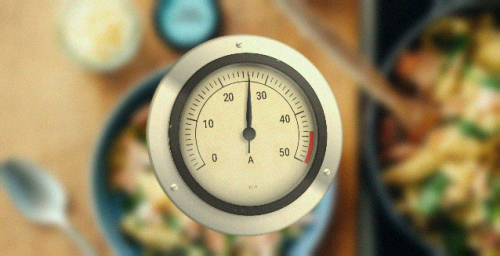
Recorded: 26 (A)
